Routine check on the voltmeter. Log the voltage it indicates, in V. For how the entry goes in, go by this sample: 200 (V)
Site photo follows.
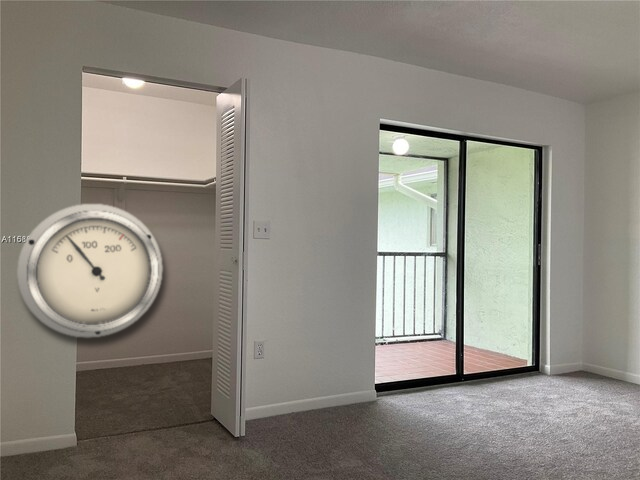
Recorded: 50 (V)
